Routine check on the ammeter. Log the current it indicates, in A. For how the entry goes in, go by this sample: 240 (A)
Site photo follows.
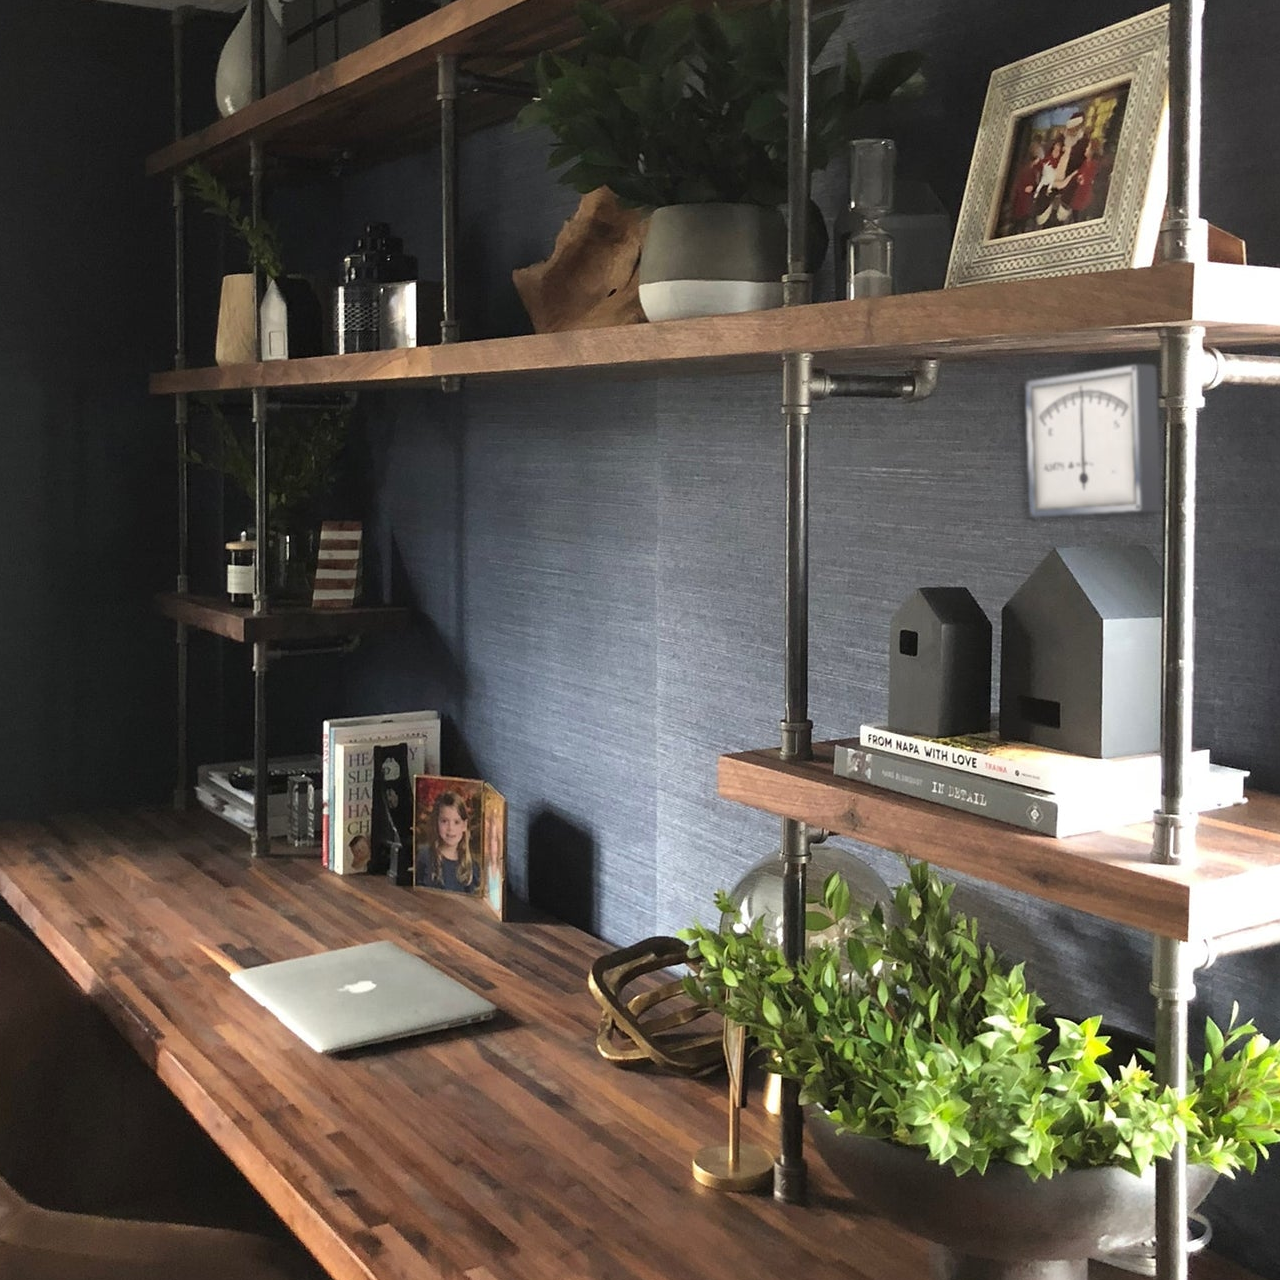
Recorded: 2.5 (A)
